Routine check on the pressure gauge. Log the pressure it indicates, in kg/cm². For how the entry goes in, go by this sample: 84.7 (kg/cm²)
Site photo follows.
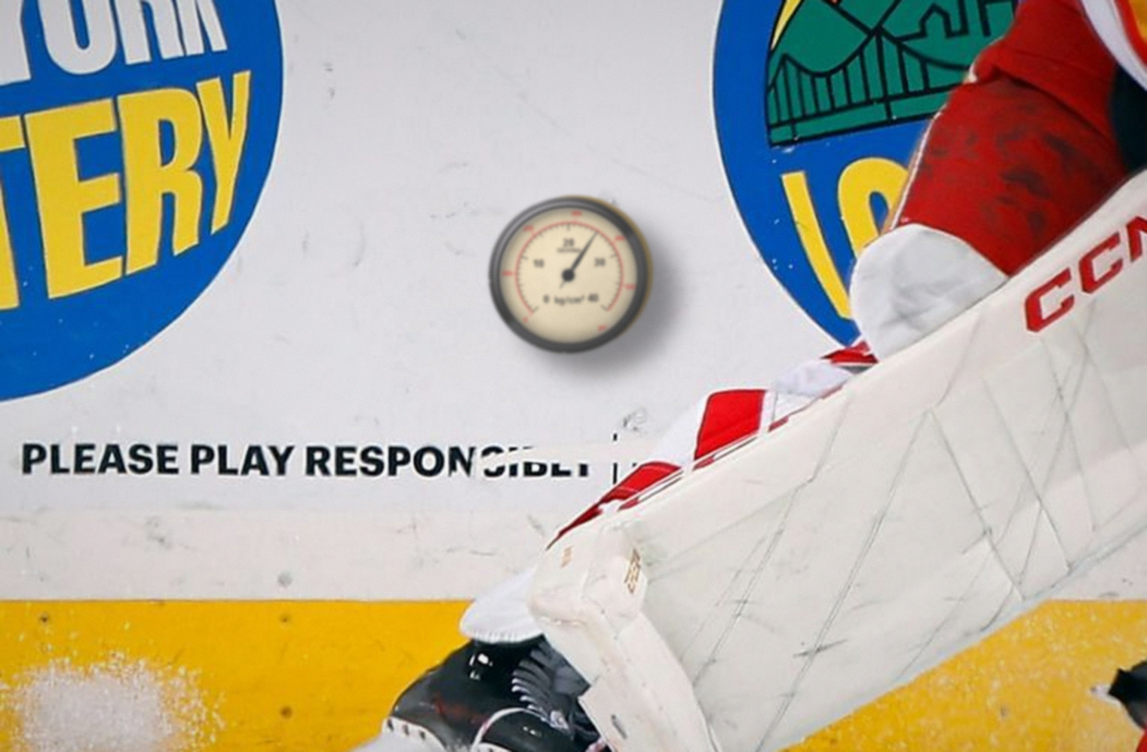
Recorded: 25 (kg/cm²)
